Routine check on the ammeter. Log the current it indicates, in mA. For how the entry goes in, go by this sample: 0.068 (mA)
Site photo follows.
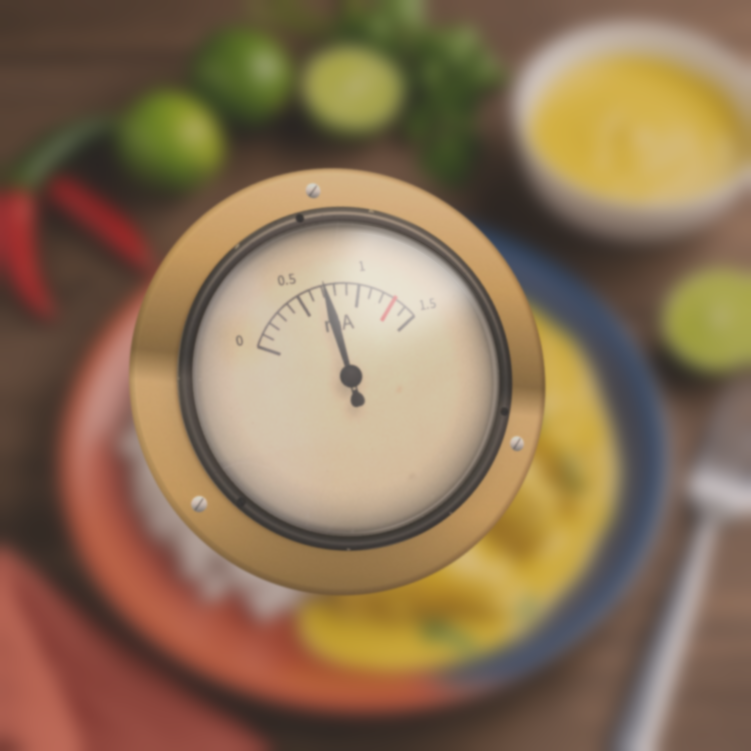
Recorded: 0.7 (mA)
